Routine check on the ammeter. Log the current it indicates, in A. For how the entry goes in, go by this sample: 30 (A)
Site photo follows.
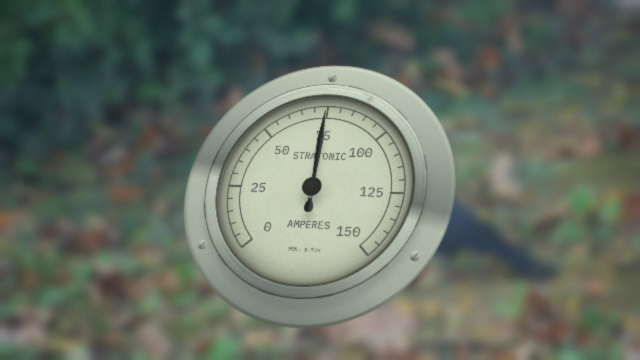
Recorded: 75 (A)
